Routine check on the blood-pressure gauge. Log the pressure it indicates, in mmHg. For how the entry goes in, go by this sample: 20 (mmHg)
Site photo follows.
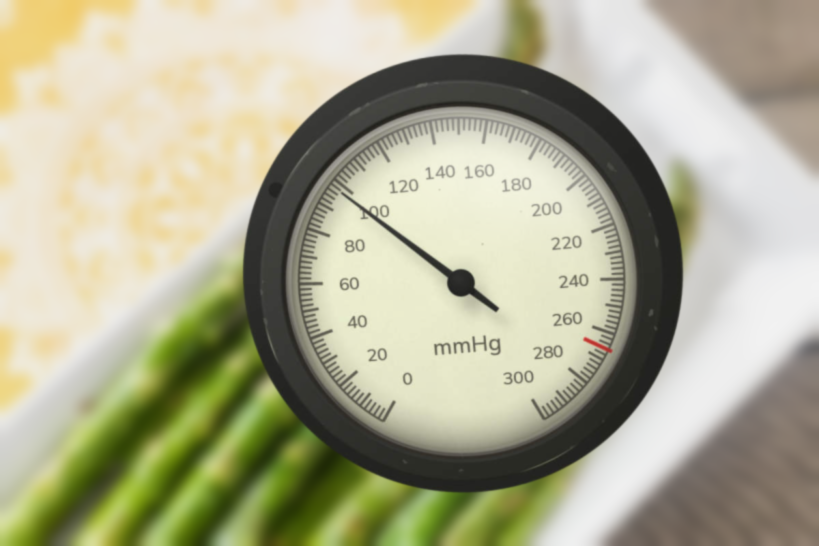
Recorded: 98 (mmHg)
